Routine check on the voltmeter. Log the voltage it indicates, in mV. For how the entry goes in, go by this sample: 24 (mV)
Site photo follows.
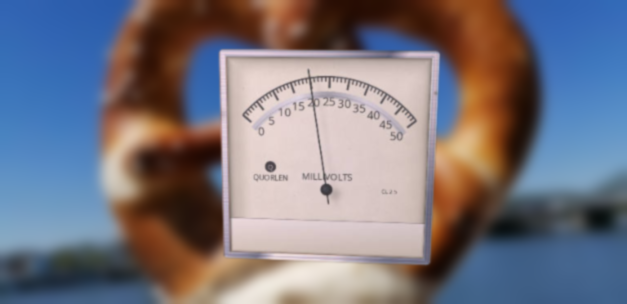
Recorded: 20 (mV)
